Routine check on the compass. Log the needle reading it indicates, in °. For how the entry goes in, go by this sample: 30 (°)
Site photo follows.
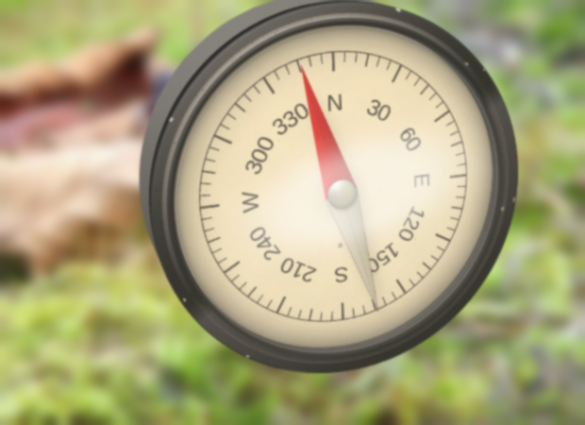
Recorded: 345 (°)
